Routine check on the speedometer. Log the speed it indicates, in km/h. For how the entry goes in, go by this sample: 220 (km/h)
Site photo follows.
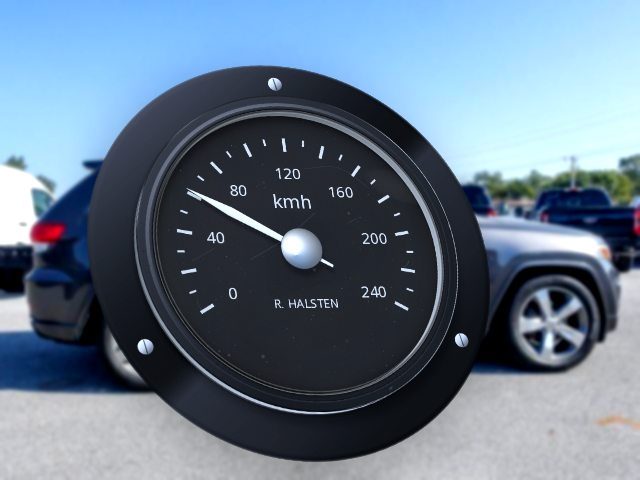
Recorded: 60 (km/h)
